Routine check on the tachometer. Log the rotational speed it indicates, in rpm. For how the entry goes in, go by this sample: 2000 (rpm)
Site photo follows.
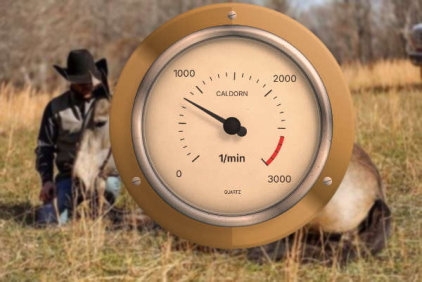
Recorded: 800 (rpm)
